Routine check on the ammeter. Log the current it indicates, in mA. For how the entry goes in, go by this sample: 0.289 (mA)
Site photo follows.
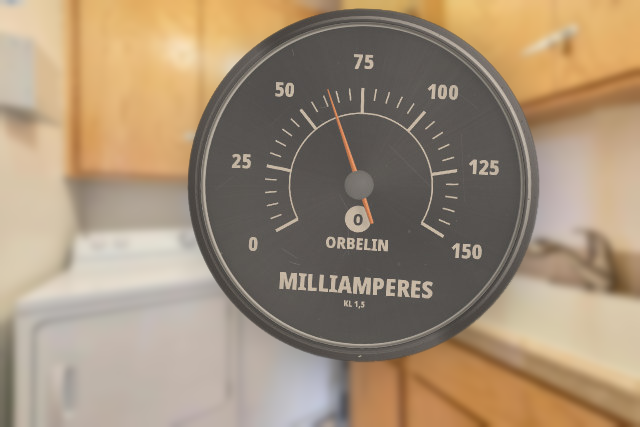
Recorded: 62.5 (mA)
